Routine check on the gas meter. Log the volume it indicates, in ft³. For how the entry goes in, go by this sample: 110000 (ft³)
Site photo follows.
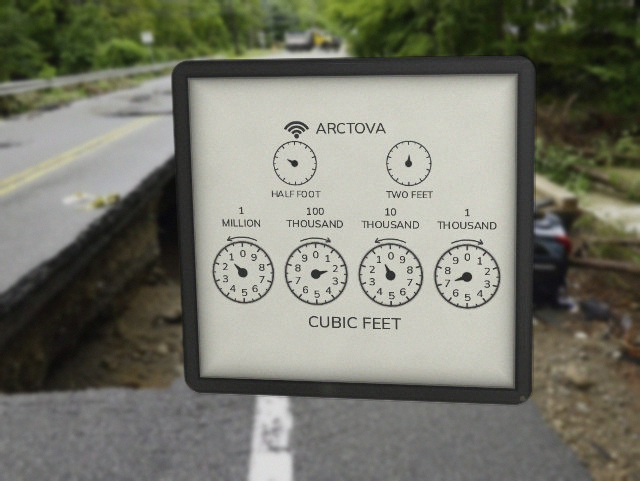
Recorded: 120700 (ft³)
